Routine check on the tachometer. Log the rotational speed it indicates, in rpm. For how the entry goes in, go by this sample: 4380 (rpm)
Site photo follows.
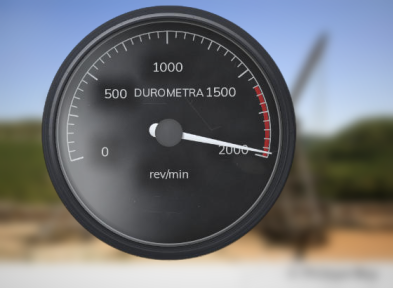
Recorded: 1975 (rpm)
